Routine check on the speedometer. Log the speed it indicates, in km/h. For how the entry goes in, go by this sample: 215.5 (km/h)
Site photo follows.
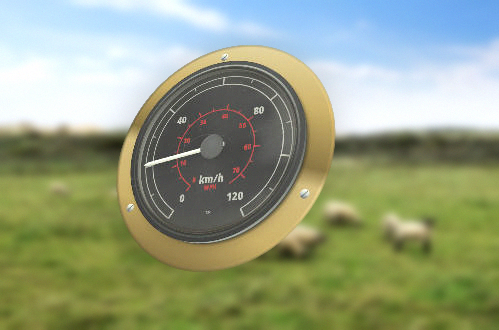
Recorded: 20 (km/h)
